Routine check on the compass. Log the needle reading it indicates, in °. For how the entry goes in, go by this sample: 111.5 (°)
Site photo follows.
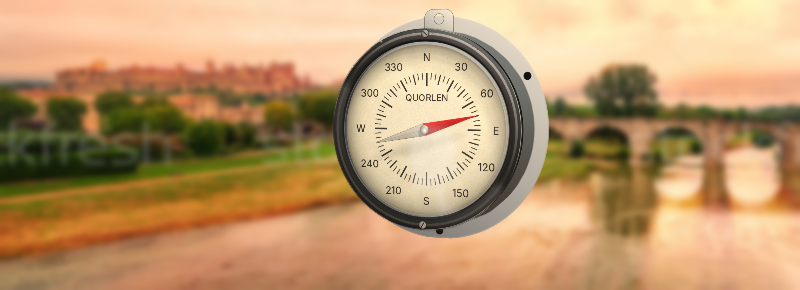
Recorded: 75 (°)
